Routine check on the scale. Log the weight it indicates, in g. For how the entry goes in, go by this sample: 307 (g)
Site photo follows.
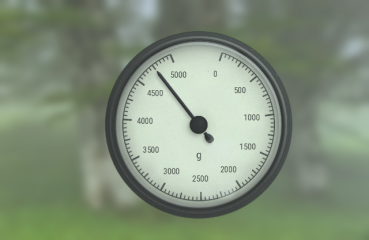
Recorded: 4750 (g)
